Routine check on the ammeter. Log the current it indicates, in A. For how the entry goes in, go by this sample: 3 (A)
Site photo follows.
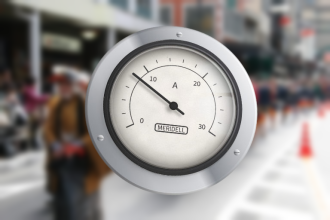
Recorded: 8 (A)
